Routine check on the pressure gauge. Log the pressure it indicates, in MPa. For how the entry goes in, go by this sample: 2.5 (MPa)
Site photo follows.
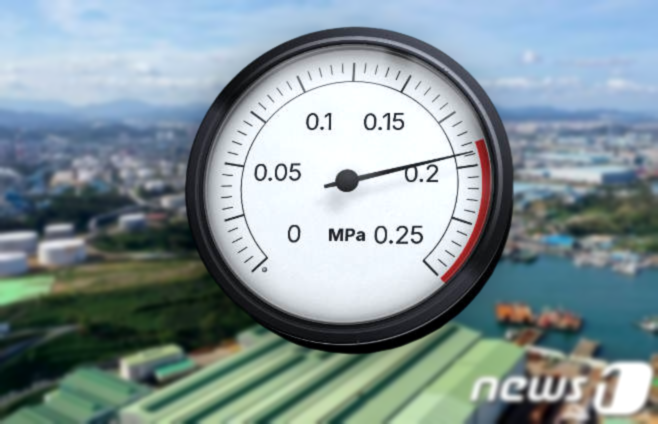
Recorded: 0.195 (MPa)
